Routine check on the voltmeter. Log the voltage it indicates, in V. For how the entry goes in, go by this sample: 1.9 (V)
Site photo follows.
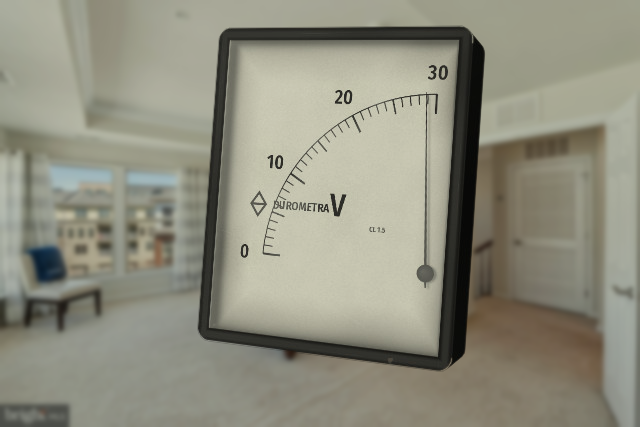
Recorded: 29 (V)
